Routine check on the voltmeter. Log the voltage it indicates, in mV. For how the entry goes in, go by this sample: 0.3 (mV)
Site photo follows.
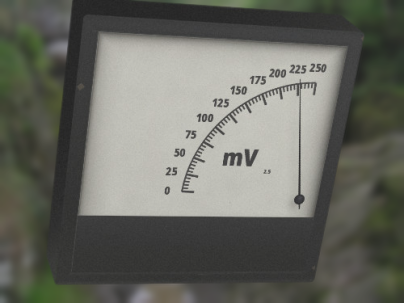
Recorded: 225 (mV)
